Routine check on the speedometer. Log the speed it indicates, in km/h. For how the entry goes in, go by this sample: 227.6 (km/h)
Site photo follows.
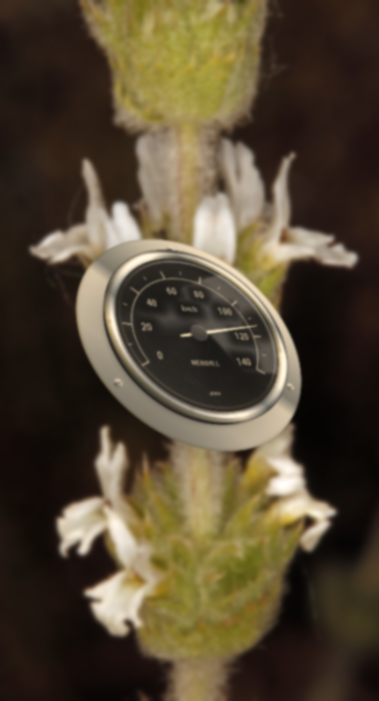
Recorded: 115 (km/h)
